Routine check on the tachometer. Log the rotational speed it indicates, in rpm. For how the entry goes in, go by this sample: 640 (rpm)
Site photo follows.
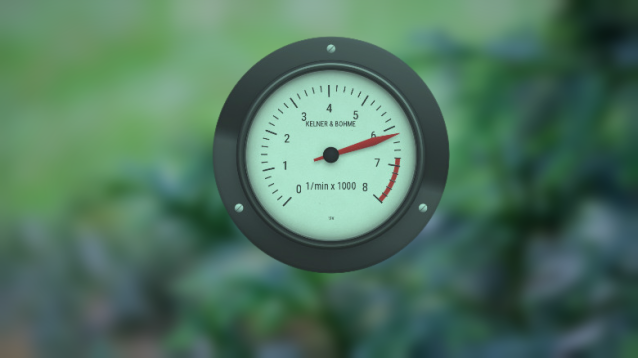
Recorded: 6200 (rpm)
